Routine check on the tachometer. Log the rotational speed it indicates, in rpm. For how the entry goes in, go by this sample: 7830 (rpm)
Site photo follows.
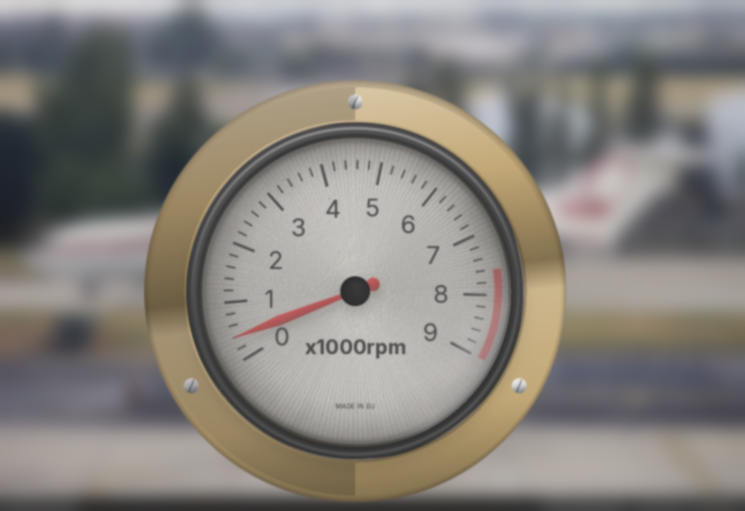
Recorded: 400 (rpm)
